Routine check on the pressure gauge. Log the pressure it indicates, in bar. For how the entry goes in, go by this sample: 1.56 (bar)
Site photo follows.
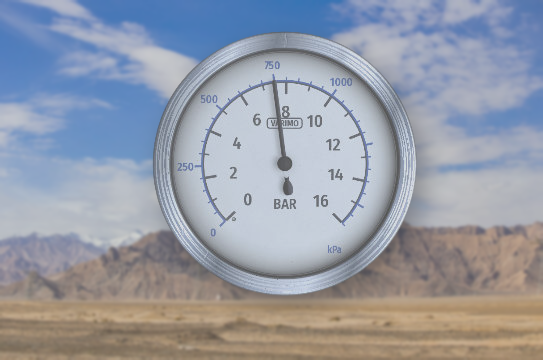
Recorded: 7.5 (bar)
